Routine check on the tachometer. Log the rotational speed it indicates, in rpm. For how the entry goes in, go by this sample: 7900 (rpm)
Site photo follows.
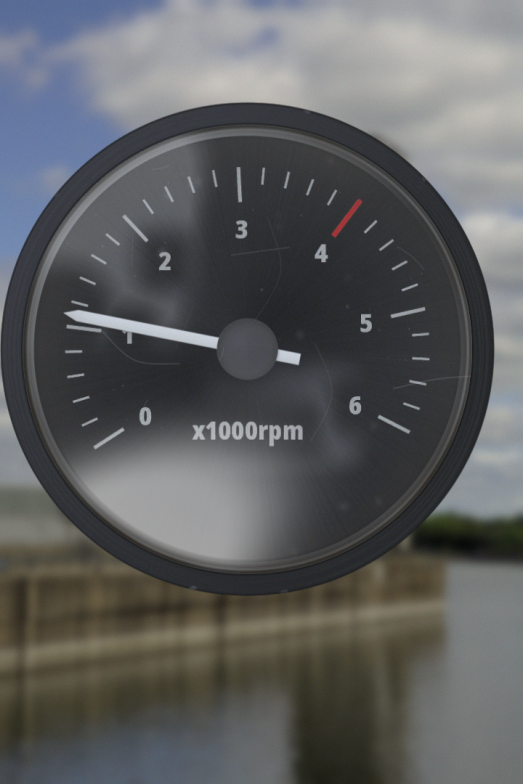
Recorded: 1100 (rpm)
